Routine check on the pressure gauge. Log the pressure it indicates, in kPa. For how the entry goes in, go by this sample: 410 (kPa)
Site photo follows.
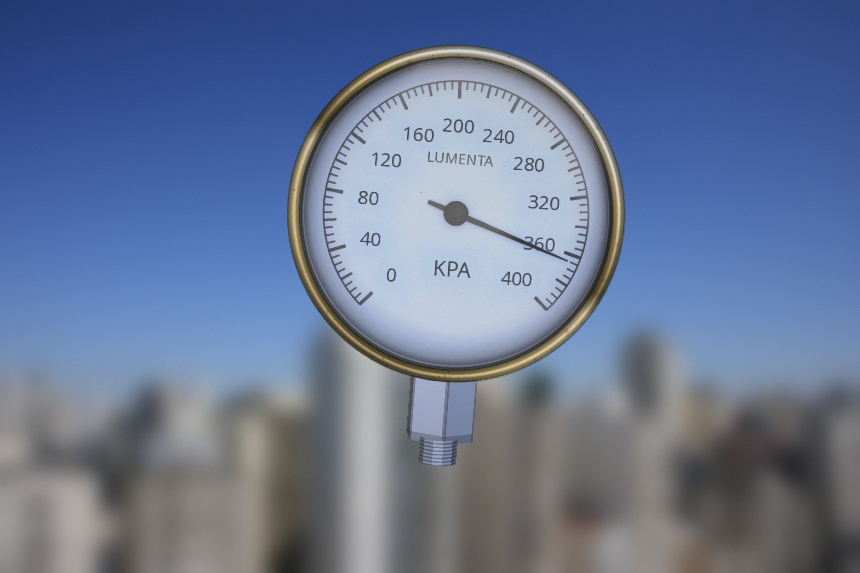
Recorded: 365 (kPa)
